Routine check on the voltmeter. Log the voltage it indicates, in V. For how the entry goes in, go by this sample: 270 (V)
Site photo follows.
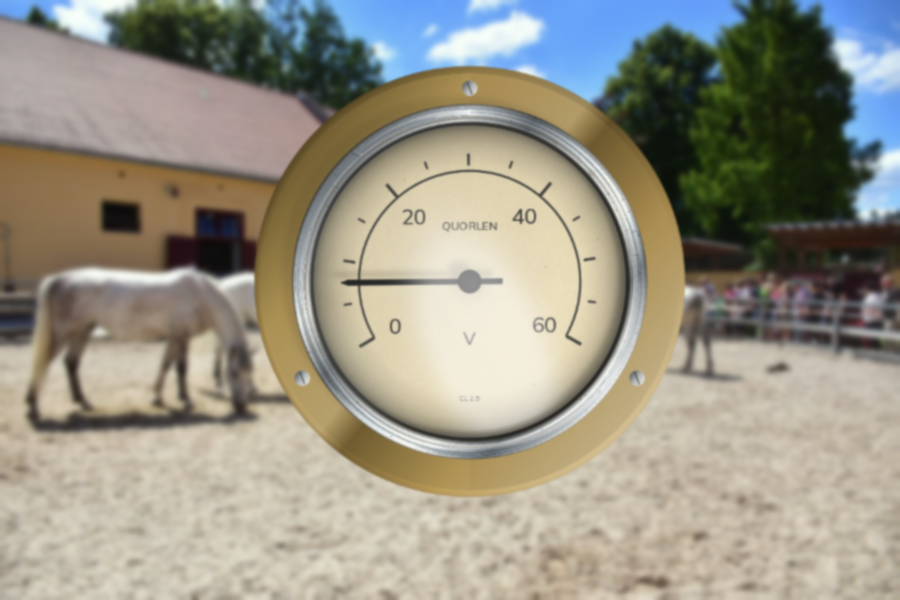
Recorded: 7.5 (V)
